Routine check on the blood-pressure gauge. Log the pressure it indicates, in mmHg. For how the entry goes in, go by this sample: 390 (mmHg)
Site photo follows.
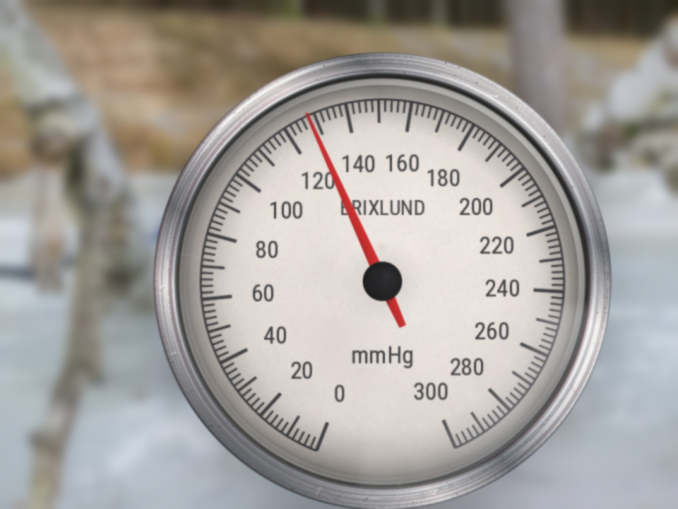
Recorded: 128 (mmHg)
